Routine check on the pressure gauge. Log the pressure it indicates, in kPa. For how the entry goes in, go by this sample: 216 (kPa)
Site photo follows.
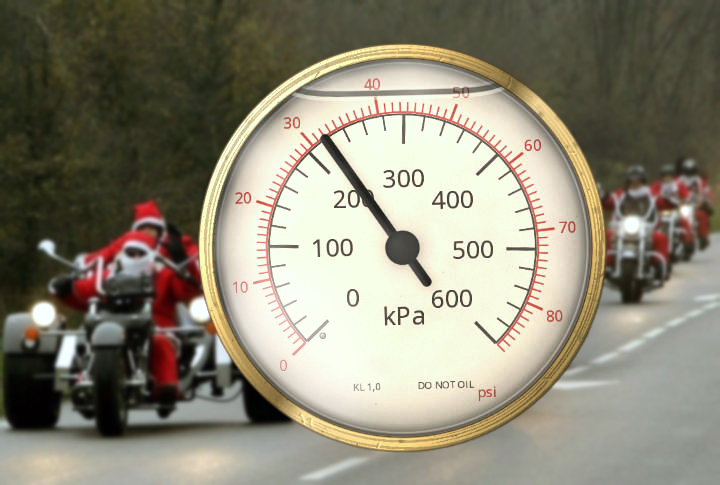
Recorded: 220 (kPa)
